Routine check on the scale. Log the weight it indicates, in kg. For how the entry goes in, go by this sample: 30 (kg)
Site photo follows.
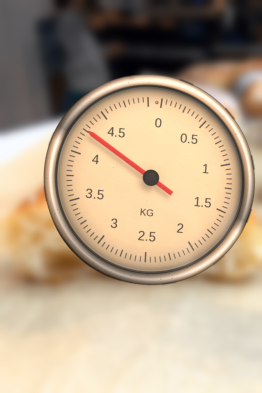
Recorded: 4.25 (kg)
